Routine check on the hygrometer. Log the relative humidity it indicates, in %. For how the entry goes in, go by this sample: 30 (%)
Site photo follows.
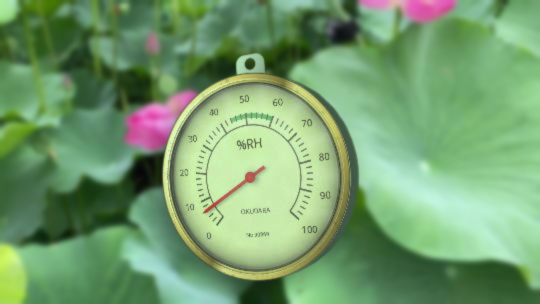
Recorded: 6 (%)
